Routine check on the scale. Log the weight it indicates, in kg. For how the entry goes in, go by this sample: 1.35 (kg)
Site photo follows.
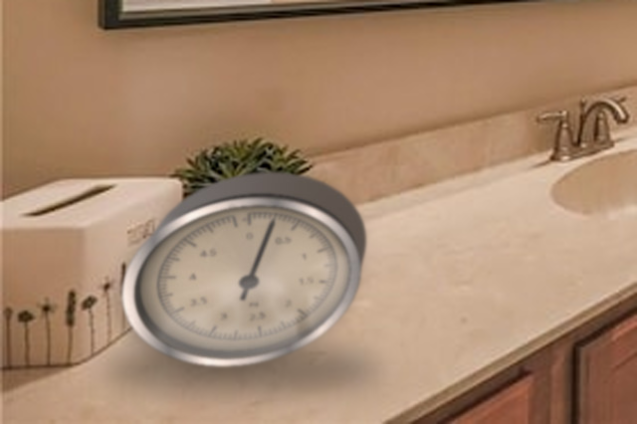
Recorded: 0.25 (kg)
